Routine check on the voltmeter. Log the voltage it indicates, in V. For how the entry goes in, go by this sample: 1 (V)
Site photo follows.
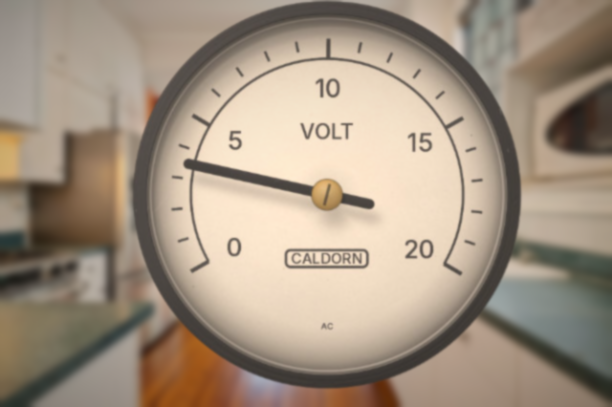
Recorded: 3.5 (V)
